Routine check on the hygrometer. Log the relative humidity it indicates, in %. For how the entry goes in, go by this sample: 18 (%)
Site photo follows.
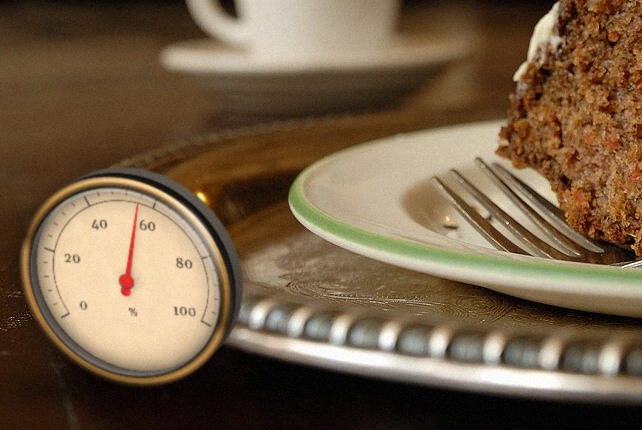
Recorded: 56 (%)
